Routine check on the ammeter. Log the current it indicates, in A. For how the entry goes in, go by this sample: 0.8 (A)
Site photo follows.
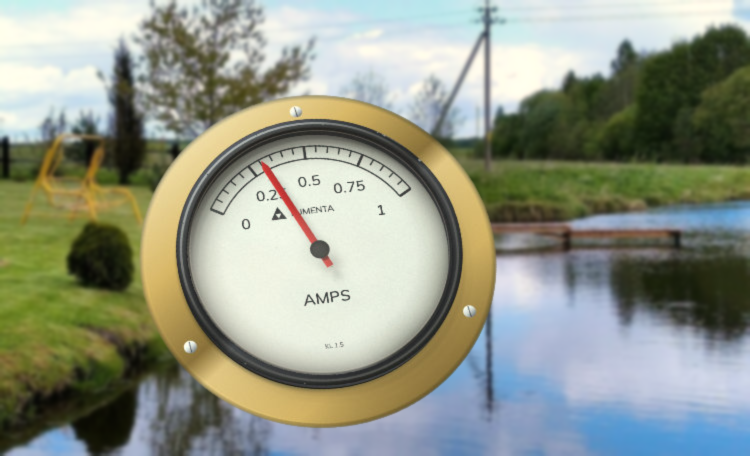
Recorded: 0.3 (A)
